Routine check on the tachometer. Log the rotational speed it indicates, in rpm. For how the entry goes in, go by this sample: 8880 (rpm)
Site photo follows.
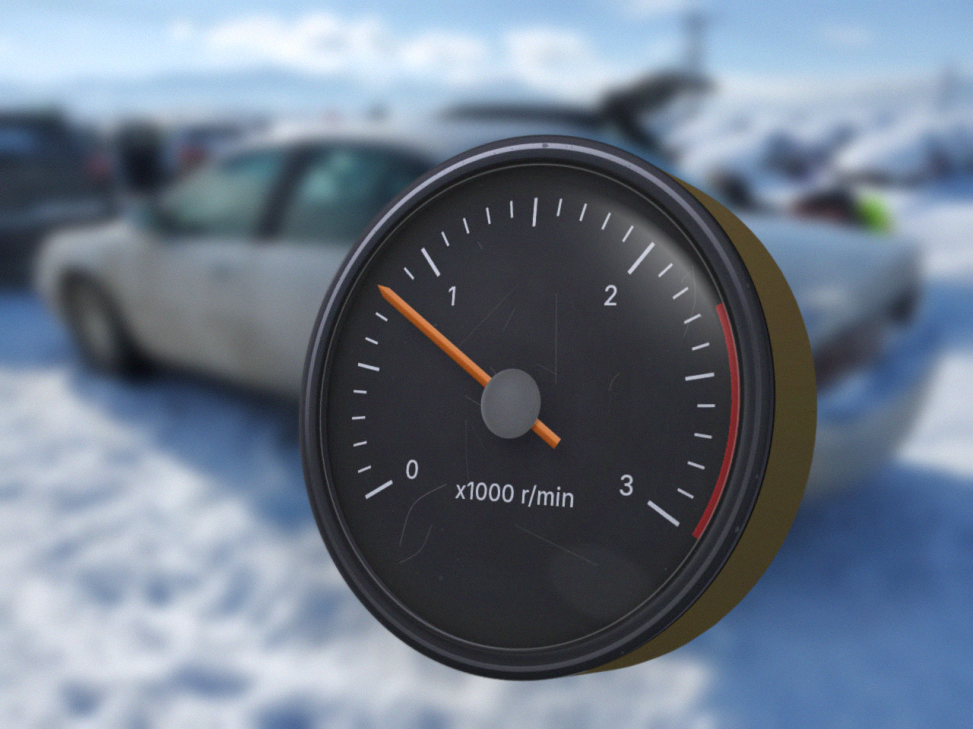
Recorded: 800 (rpm)
